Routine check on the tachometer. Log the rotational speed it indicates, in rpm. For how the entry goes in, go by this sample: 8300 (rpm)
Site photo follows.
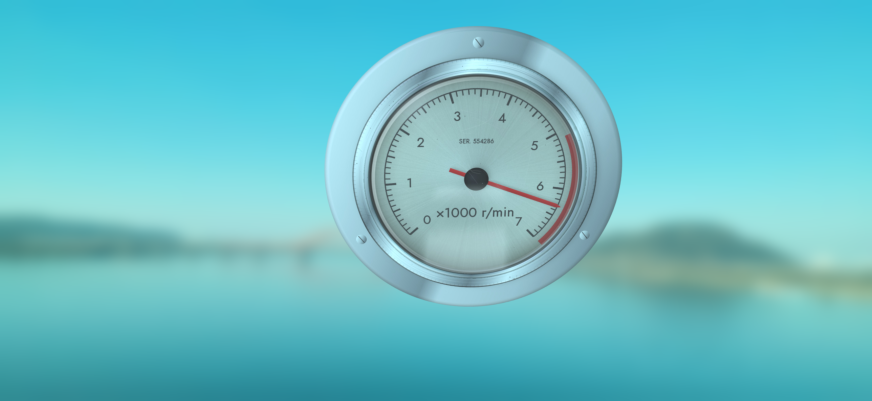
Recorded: 6300 (rpm)
